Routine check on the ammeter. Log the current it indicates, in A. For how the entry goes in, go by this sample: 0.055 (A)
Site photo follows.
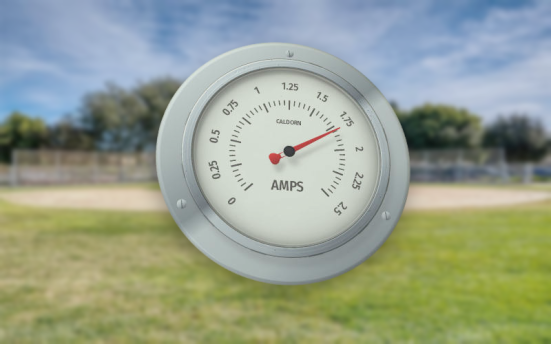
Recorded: 1.8 (A)
